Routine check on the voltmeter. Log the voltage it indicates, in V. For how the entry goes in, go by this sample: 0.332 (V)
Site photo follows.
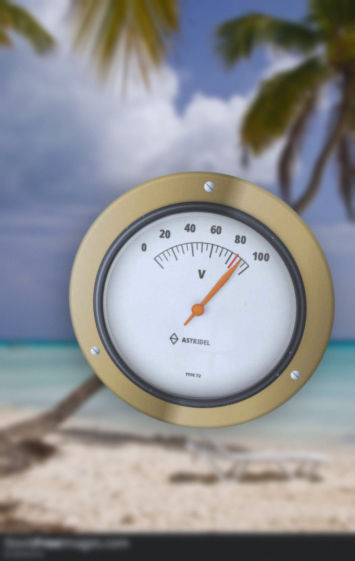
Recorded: 90 (V)
